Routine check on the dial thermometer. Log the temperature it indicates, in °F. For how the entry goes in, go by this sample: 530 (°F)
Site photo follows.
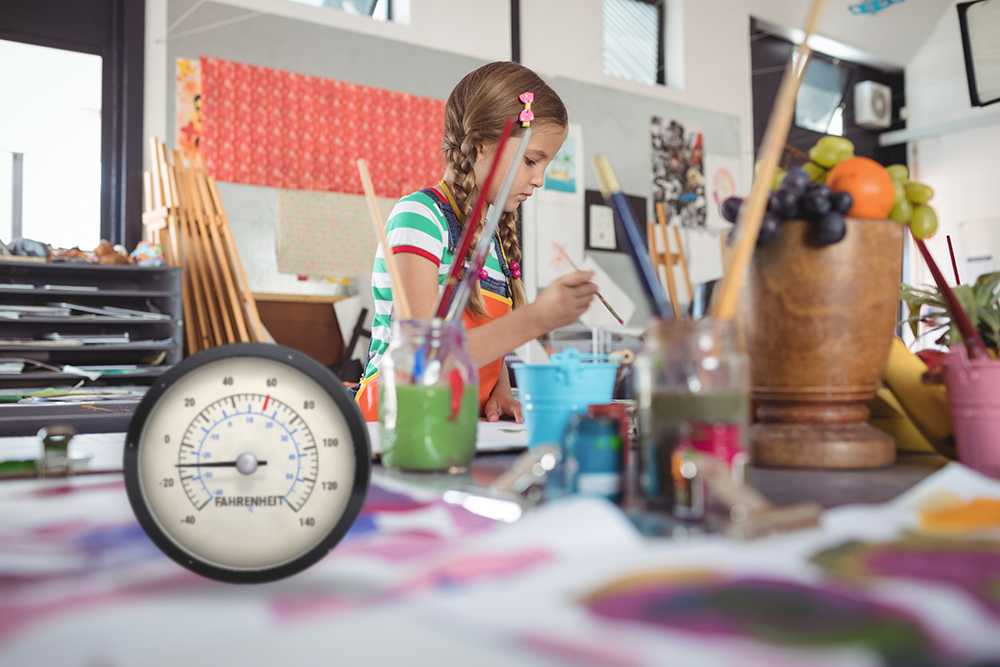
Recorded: -12 (°F)
